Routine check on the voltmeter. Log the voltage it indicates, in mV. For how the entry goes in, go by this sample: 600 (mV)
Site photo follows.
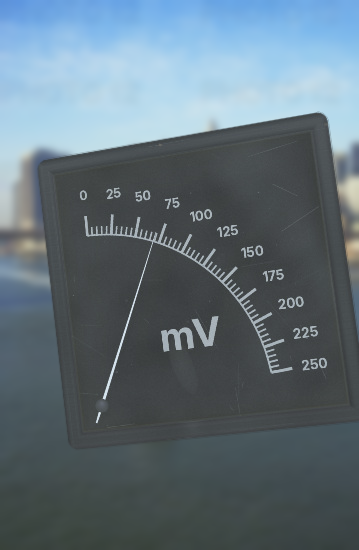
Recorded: 70 (mV)
